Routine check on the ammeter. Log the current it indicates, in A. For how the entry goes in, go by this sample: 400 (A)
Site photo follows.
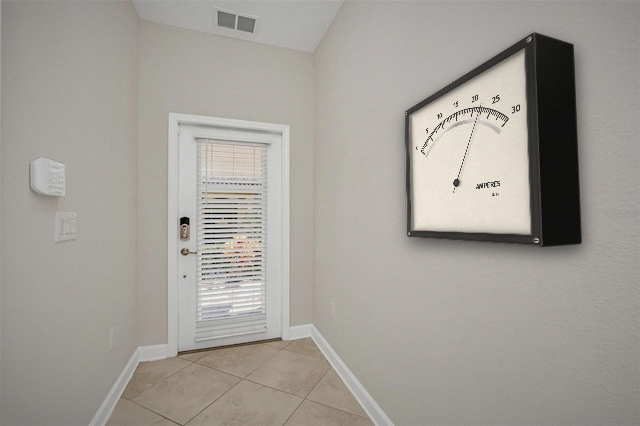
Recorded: 22.5 (A)
